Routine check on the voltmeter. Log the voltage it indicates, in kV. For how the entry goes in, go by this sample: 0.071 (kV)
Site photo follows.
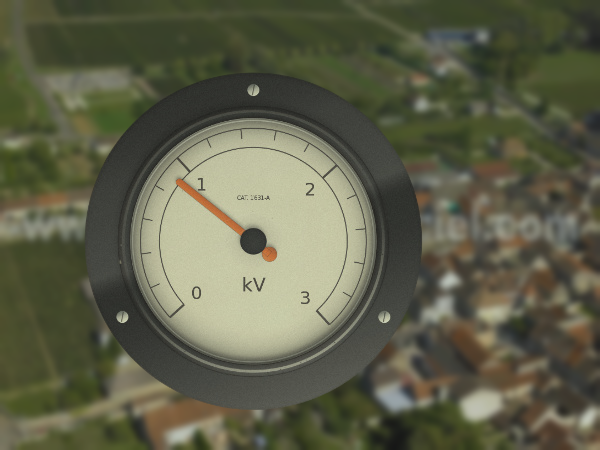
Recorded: 0.9 (kV)
